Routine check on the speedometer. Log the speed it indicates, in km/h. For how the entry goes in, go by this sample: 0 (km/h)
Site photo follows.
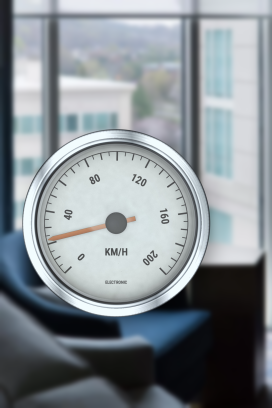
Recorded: 22.5 (km/h)
